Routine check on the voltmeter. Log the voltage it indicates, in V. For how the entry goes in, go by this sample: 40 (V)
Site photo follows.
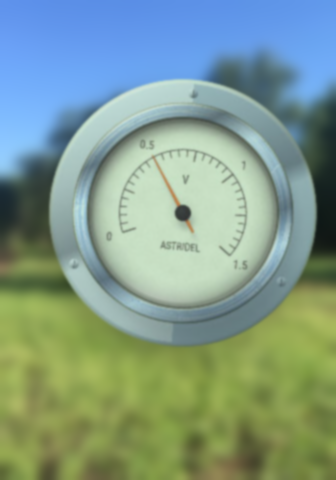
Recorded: 0.5 (V)
